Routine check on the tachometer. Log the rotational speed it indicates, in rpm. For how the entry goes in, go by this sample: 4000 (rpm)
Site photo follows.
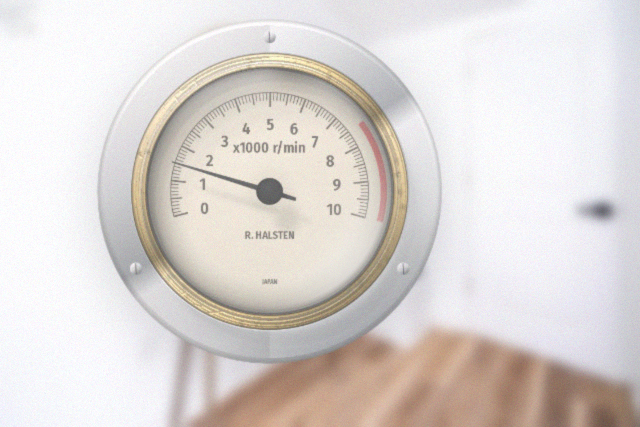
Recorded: 1500 (rpm)
